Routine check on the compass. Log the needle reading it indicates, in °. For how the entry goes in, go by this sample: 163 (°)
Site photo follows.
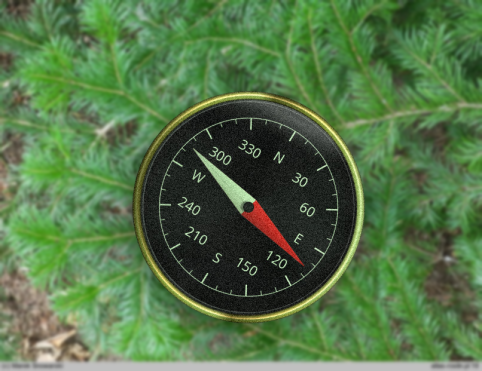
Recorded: 105 (°)
